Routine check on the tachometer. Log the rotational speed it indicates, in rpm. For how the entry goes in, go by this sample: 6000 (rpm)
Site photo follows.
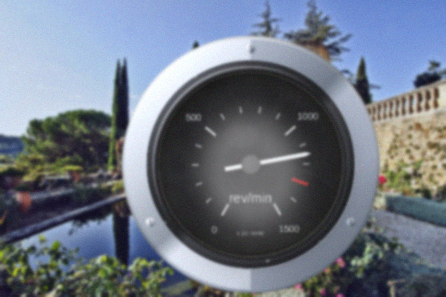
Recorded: 1150 (rpm)
